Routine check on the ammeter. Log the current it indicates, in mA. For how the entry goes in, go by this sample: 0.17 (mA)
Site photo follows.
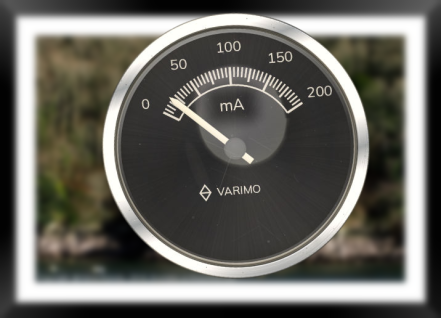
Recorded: 20 (mA)
